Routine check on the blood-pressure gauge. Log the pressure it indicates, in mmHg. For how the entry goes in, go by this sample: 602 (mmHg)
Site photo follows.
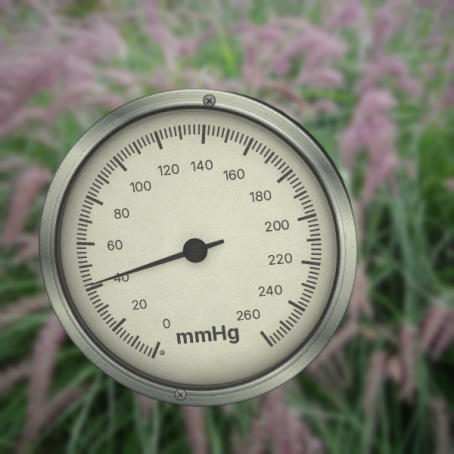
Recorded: 42 (mmHg)
